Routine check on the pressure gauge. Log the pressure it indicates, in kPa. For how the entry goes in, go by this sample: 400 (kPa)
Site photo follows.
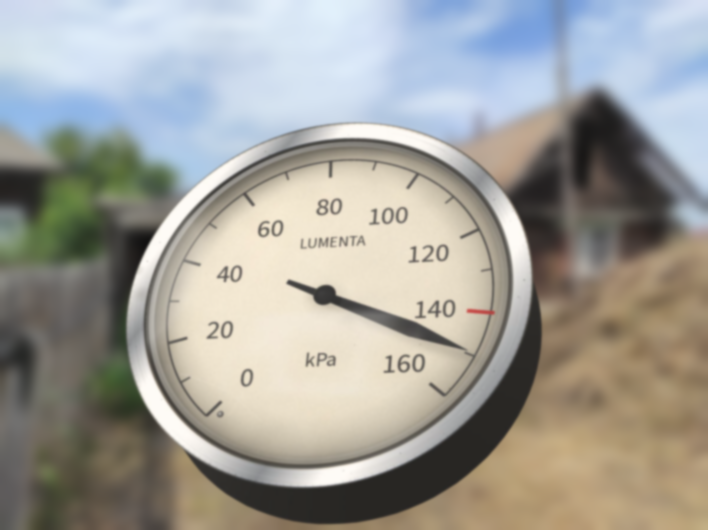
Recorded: 150 (kPa)
